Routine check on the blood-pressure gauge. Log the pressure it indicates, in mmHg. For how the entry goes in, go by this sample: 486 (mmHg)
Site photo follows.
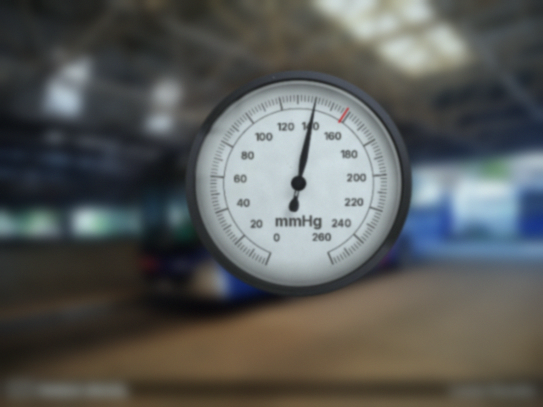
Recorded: 140 (mmHg)
